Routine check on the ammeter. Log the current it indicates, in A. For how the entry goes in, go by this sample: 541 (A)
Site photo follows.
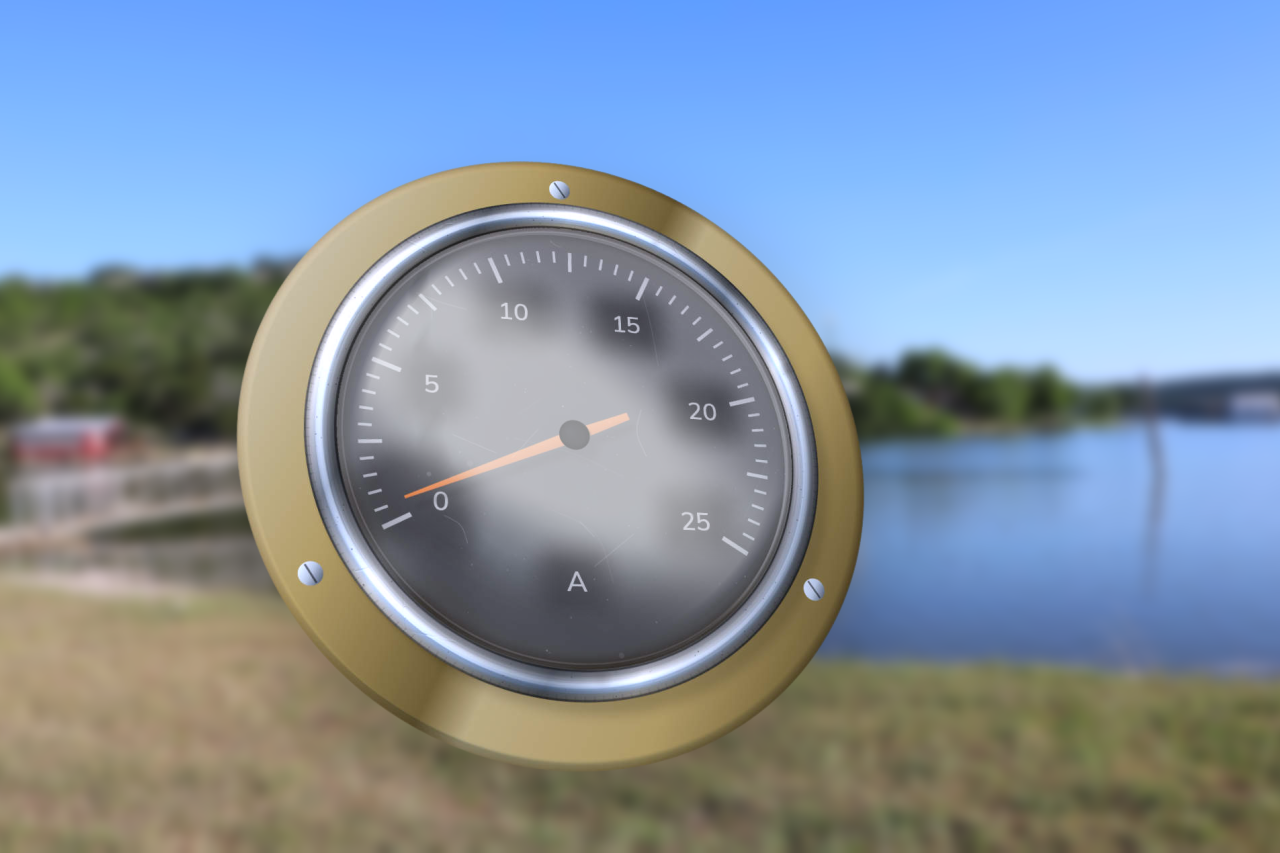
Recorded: 0.5 (A)
